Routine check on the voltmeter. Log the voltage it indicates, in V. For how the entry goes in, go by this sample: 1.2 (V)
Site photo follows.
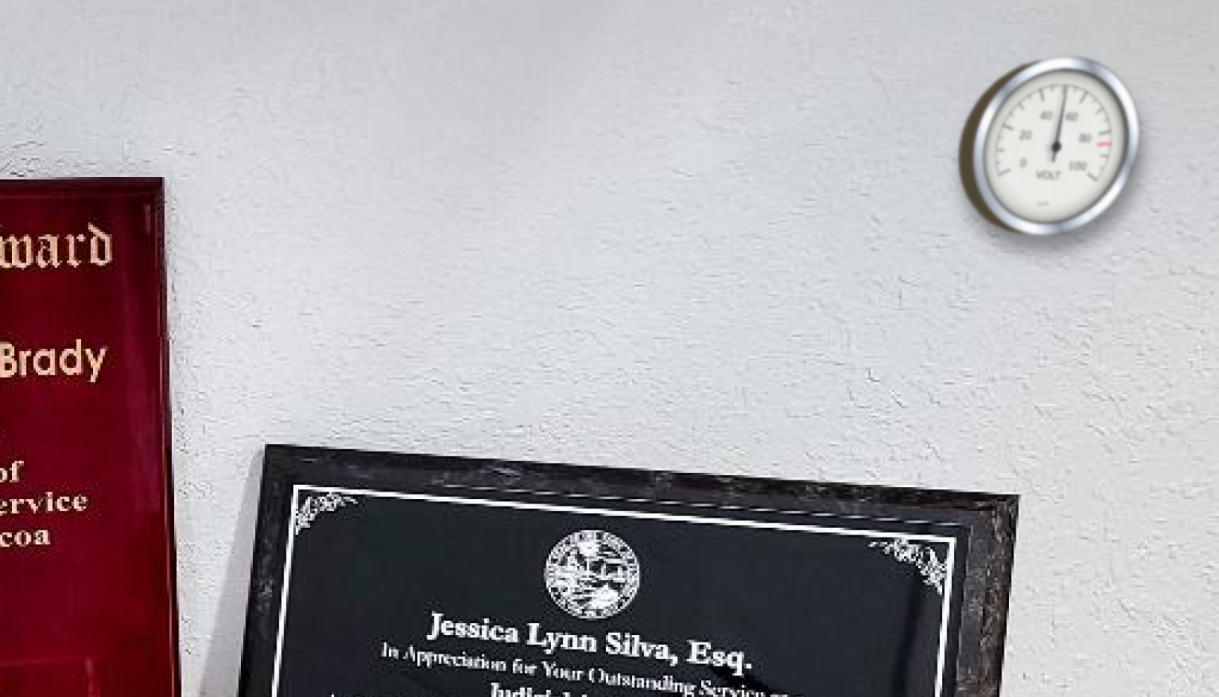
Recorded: 50 (V)
